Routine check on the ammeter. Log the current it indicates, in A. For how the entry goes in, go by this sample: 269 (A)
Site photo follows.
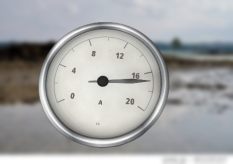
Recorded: 17 (A)
